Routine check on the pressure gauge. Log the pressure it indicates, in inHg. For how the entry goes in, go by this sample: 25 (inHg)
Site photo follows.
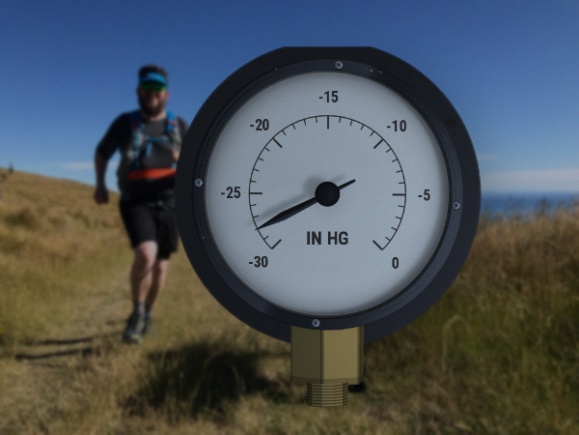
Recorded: -28 (inHg)
